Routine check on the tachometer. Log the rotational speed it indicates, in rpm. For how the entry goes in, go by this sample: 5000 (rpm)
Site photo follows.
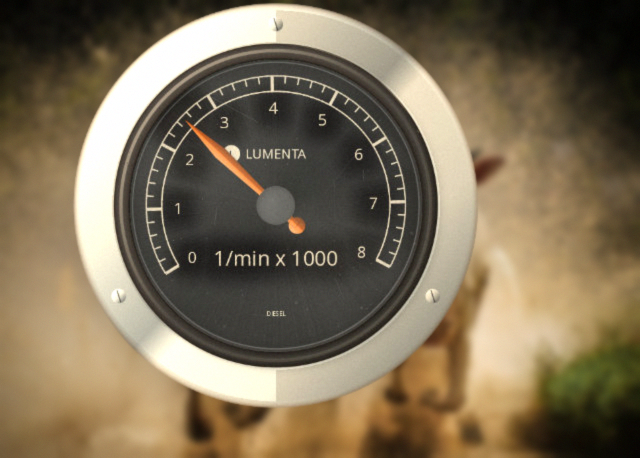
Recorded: 2500 (rpm)
